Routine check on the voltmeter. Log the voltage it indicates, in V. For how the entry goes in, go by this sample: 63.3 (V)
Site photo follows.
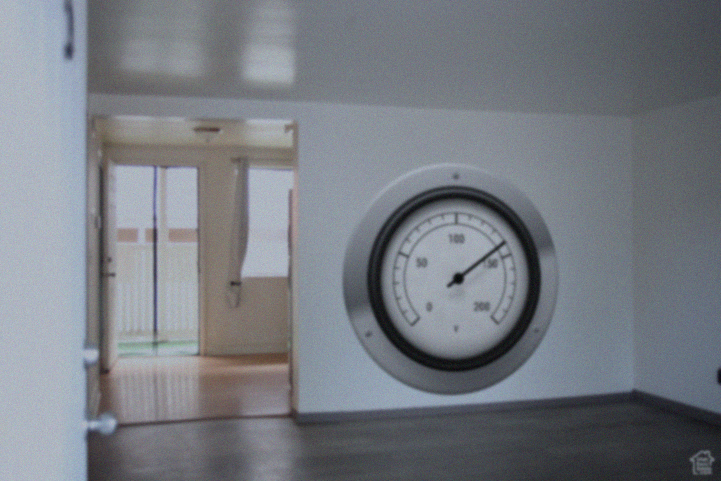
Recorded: 140 (V)
